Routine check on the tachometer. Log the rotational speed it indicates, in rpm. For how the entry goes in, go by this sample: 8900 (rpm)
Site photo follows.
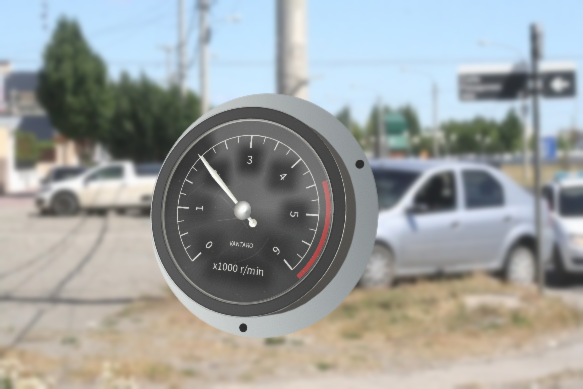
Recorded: 2000 (rpm)
